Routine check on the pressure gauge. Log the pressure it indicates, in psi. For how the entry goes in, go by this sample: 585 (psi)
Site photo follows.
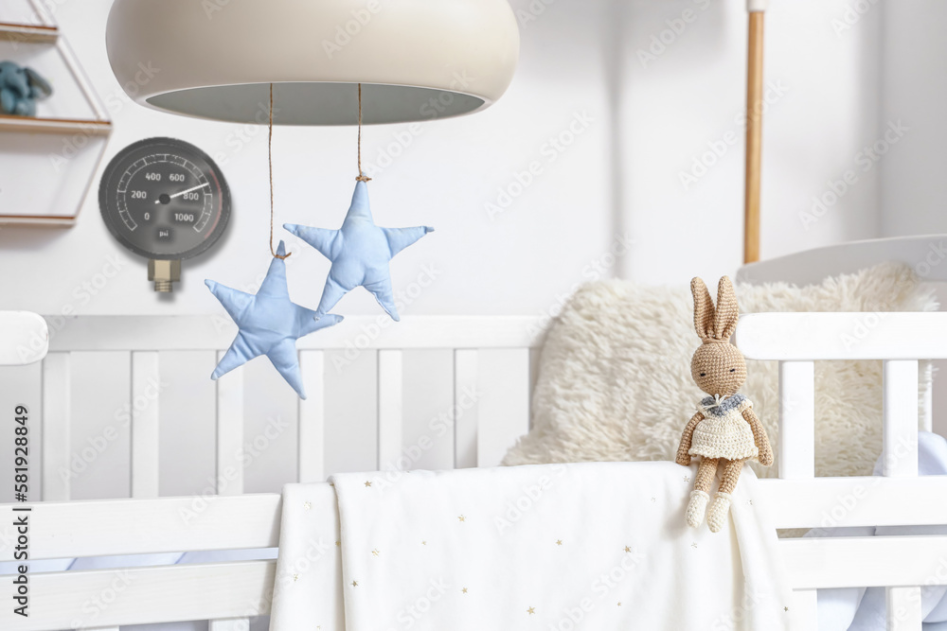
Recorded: 750 (psi)
